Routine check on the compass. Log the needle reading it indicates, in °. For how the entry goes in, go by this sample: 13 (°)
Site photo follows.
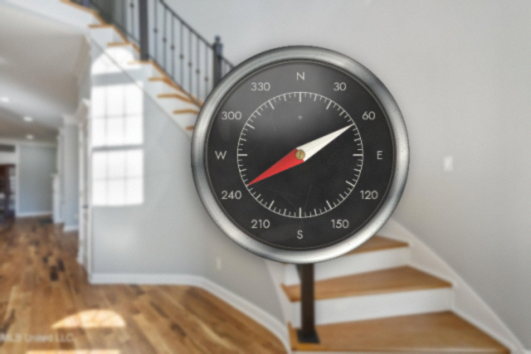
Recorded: 240 (°)
